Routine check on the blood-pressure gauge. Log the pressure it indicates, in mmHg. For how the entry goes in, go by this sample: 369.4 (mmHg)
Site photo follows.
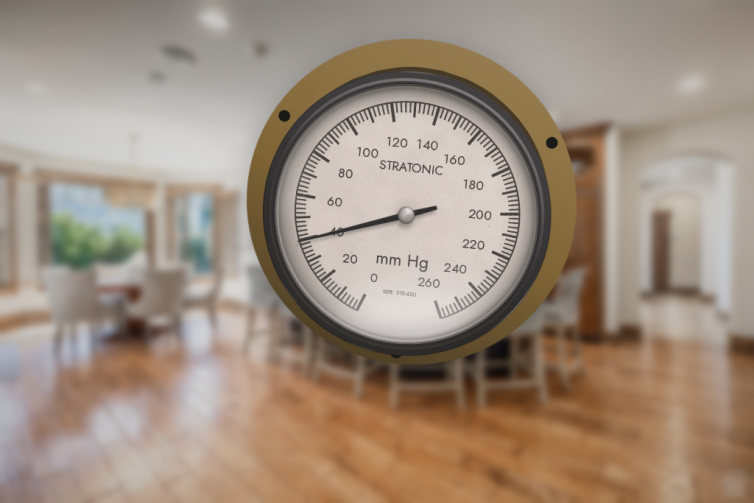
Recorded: 40 (mmHg)
